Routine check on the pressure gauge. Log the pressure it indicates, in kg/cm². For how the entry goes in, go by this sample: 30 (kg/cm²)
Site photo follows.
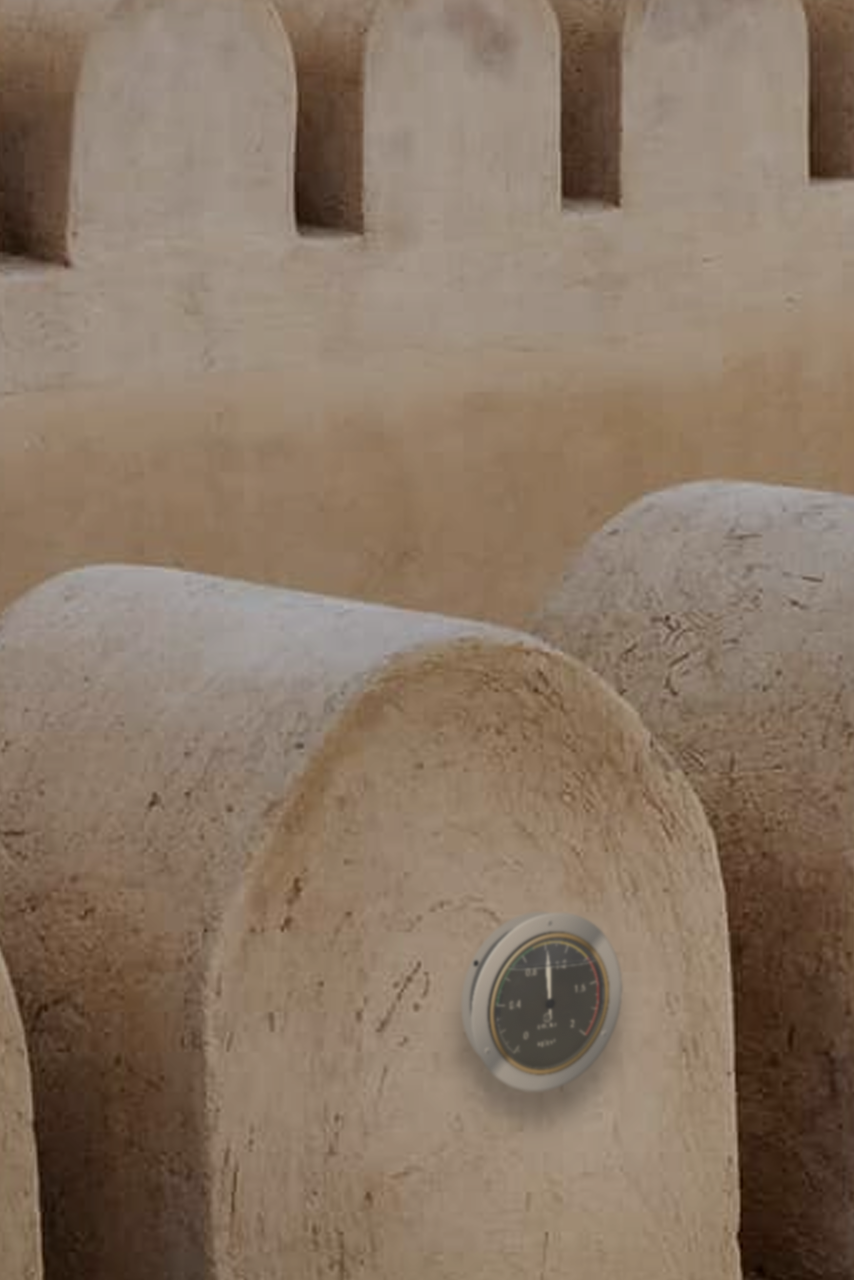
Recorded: 1 (kg/cm²)
